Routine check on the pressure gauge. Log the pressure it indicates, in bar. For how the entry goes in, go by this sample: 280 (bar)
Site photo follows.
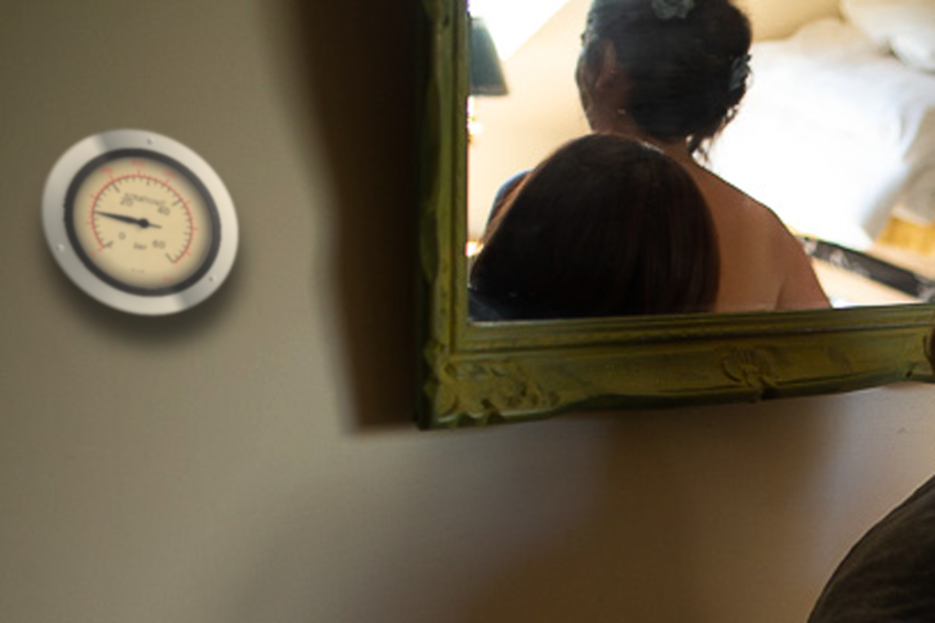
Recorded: 10 (bar)
